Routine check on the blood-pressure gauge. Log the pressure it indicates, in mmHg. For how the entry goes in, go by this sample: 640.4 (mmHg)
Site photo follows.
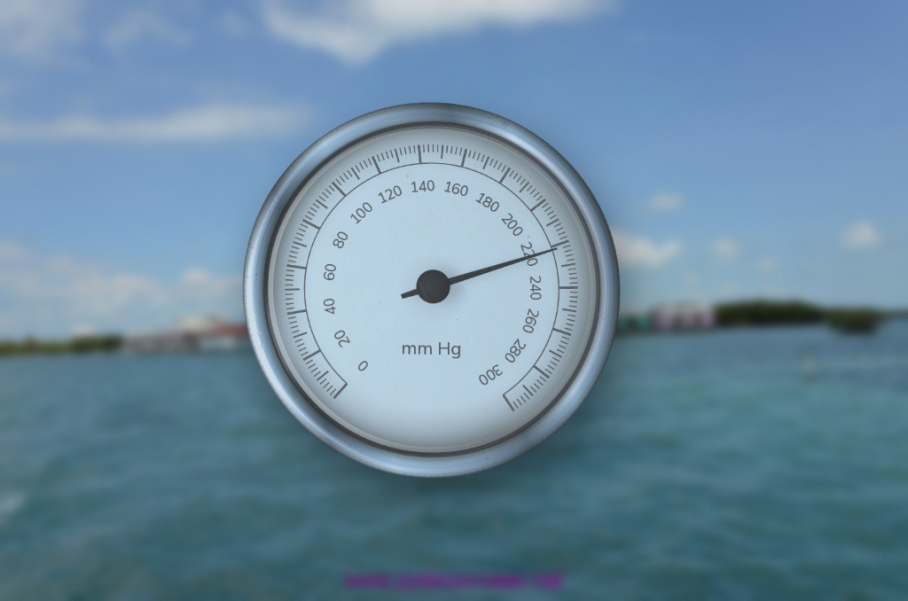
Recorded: 222 (mmHg)
